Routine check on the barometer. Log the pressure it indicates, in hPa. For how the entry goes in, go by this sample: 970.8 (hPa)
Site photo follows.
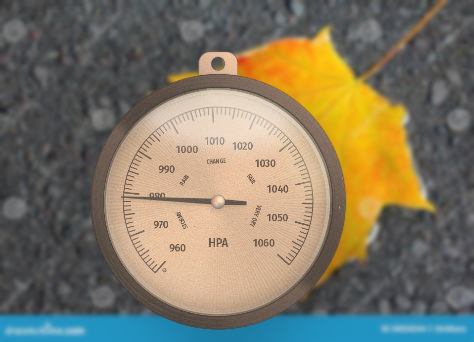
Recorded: 979 (hPa)
